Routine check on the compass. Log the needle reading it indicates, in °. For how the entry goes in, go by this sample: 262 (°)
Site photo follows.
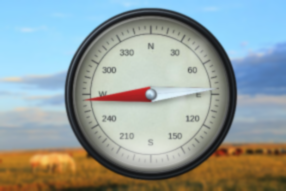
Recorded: 265 (°)
